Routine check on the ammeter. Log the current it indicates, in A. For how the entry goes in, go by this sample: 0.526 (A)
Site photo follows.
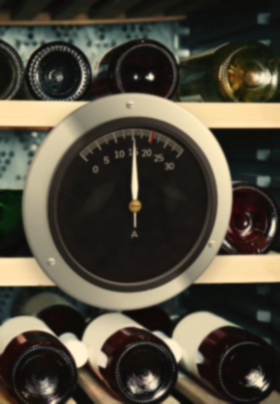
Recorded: 15 (A)
